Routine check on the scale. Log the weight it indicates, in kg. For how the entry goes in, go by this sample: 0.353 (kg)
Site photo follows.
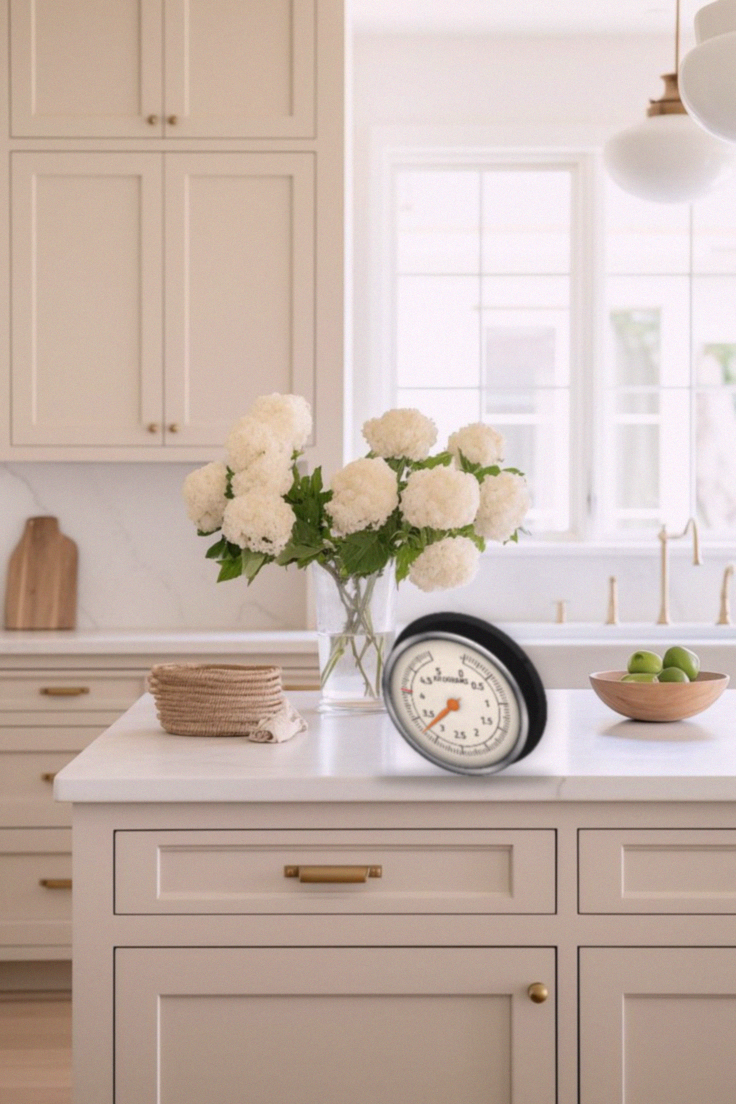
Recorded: 3.25 (kg)
